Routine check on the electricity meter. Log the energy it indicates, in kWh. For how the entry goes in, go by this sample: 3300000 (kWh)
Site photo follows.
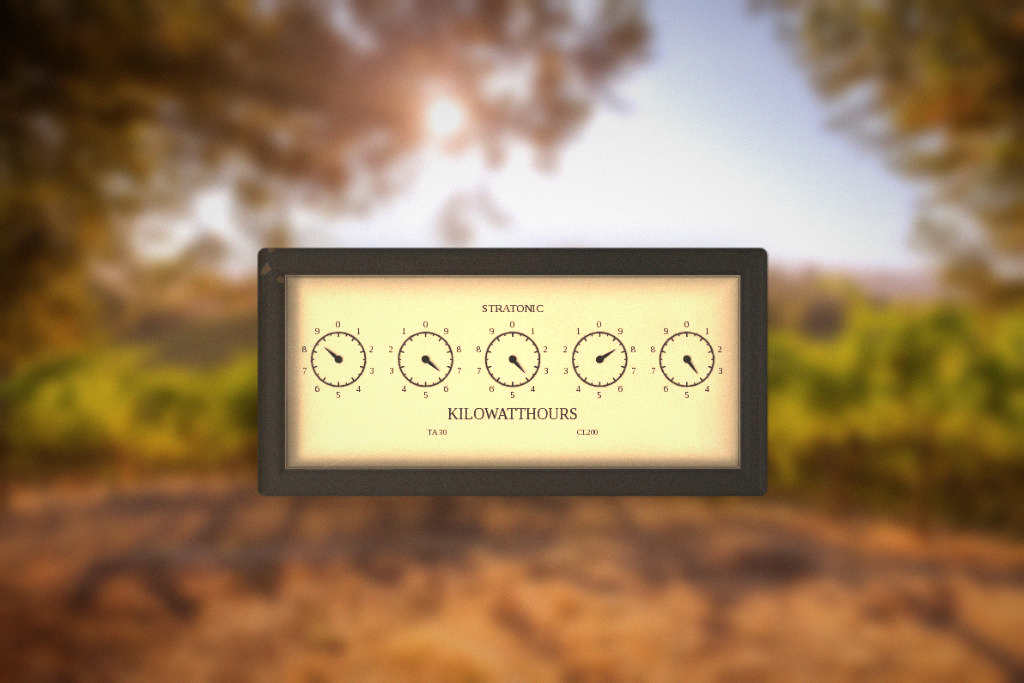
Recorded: 86384 (kWh)
